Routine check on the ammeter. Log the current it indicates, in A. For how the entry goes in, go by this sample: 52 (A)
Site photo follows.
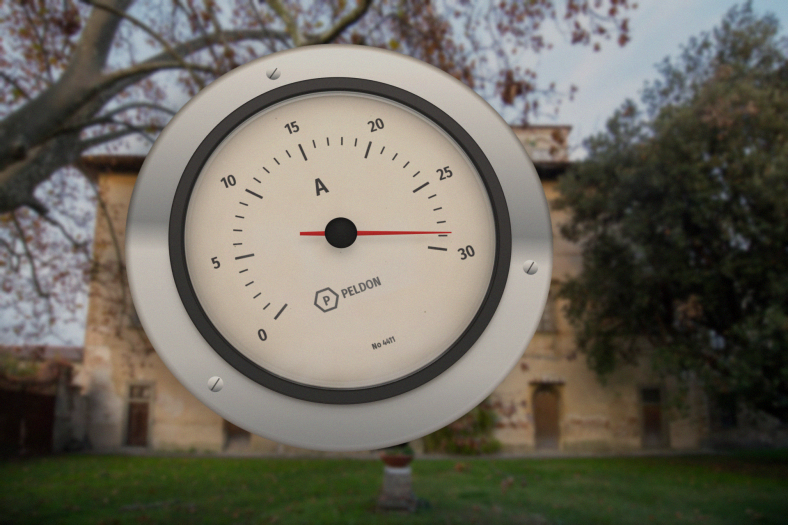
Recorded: 29 (A)
